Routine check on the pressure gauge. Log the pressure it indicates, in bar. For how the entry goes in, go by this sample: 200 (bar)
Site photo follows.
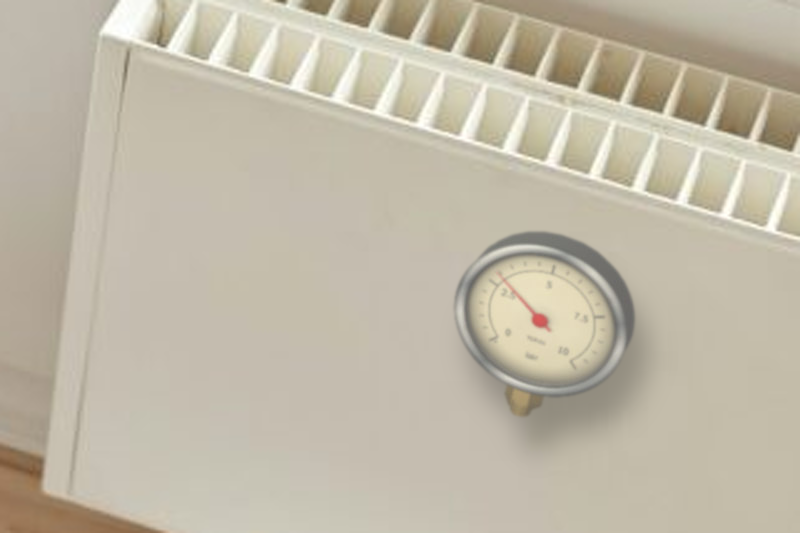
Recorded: 3 (bar)
